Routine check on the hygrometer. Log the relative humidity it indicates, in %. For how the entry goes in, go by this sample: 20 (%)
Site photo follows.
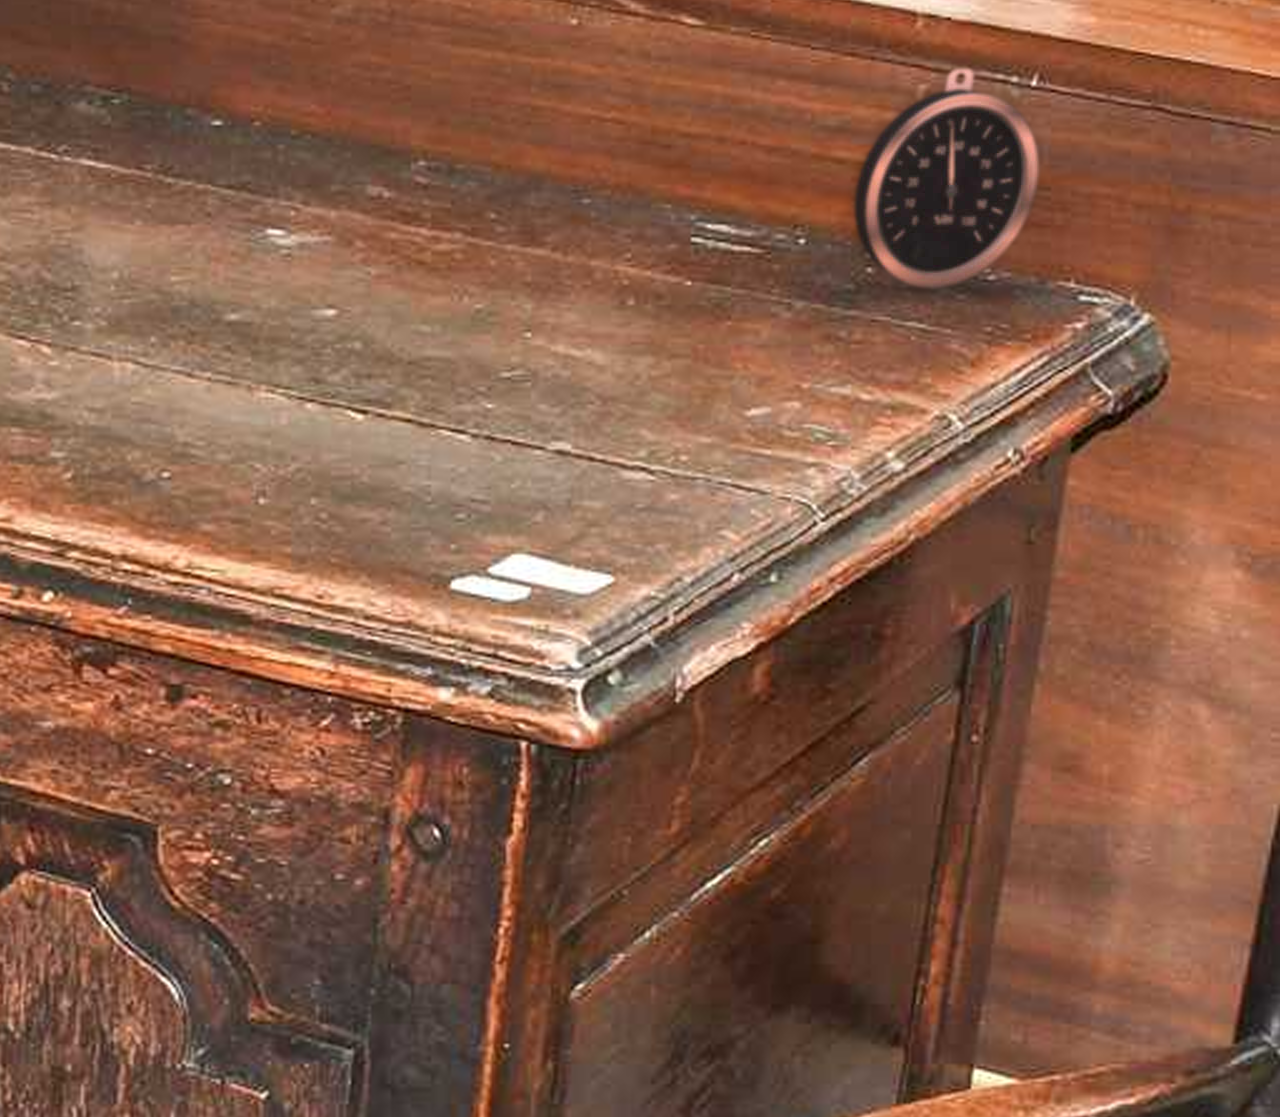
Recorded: 45 (%)
